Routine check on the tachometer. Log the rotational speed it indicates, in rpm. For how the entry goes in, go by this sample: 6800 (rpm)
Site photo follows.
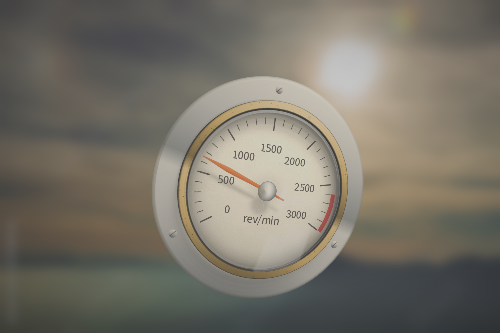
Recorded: 650 (rpm)
